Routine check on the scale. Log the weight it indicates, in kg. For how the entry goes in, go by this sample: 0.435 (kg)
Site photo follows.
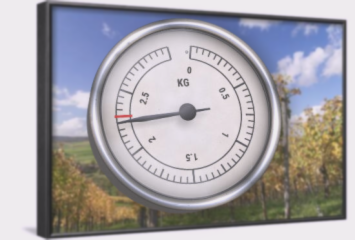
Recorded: 2.25 (kg)
